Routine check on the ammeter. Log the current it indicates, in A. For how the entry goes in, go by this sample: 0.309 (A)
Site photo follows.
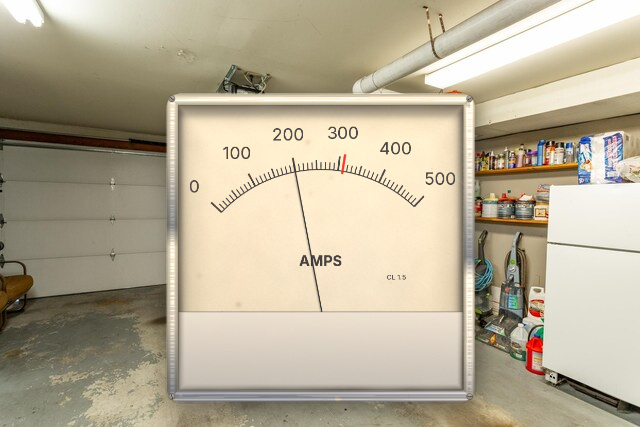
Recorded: 200 (A)
